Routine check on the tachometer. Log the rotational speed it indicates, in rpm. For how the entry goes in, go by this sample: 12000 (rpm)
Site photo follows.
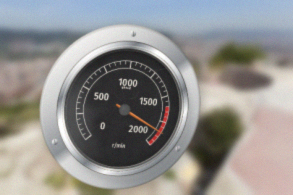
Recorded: 1850 (rpm)
